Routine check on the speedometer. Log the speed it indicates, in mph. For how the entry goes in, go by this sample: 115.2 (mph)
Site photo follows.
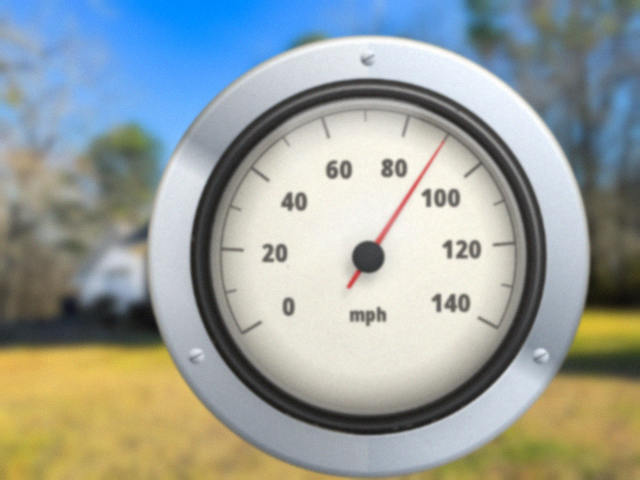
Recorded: 90 (mph)
